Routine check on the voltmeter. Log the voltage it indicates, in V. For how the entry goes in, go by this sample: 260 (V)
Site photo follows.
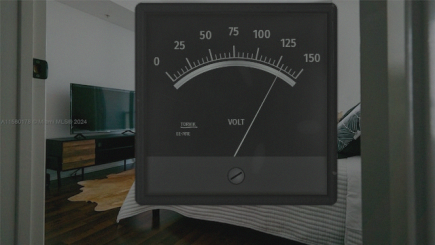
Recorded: 130 (V)
